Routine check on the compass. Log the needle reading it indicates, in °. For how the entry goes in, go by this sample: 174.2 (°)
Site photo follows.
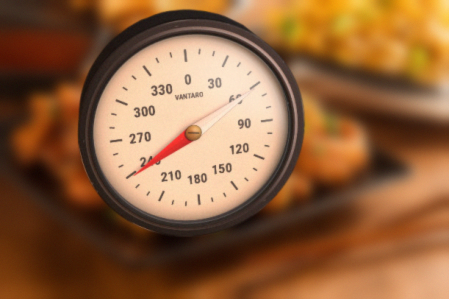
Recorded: 240 (°)
